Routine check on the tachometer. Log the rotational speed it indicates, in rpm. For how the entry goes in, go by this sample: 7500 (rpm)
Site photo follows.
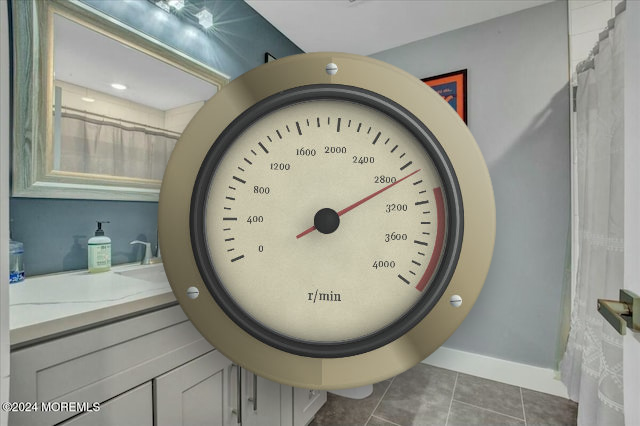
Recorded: 2900 (rpm)
